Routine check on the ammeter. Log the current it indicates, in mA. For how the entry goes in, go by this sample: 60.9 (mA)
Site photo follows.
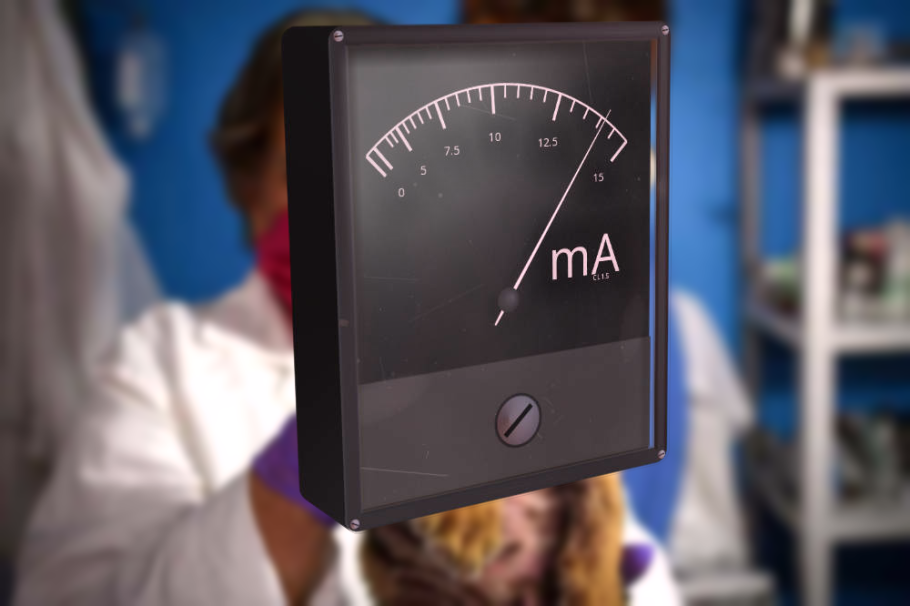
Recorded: 14 (mA)
